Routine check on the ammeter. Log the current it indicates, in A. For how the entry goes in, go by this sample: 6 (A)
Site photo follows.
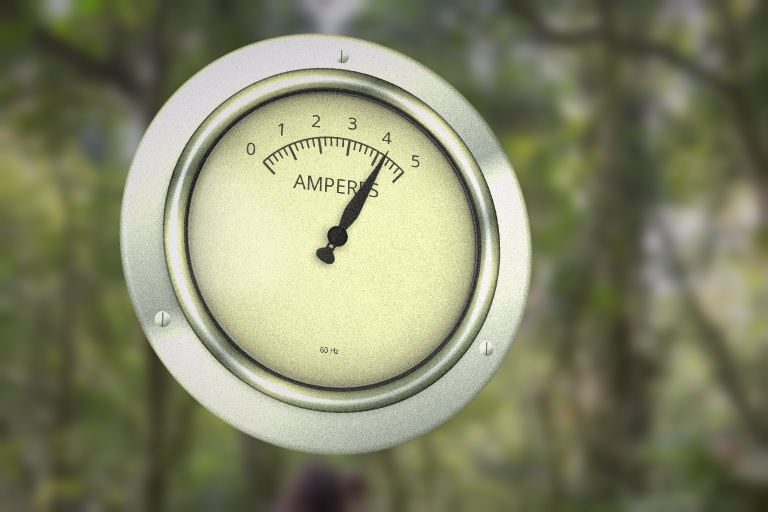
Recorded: 4.2 (A)
